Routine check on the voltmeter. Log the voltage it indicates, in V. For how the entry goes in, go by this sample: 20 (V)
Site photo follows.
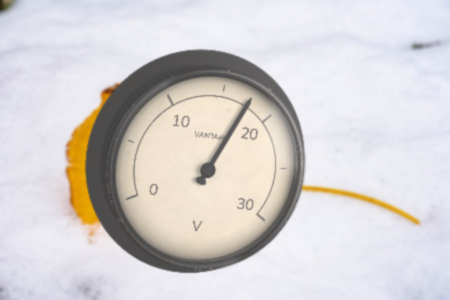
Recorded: 17.5 (V)
